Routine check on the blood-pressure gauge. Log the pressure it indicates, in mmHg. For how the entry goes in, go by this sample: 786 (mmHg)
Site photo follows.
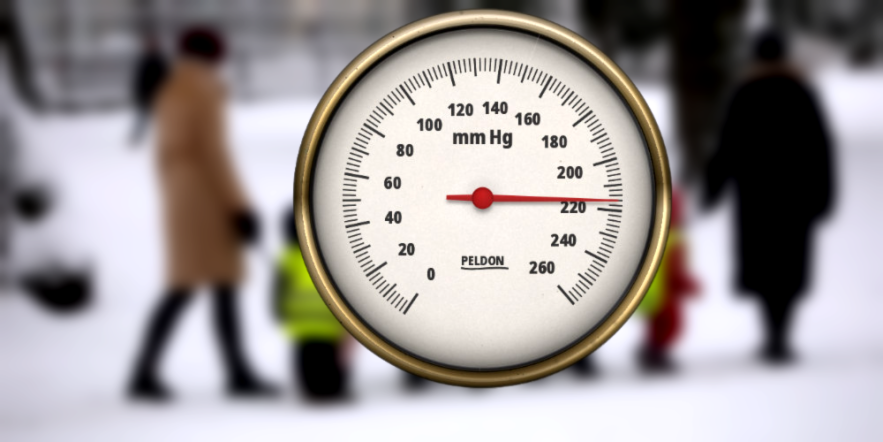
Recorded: 216 (mmHg)
